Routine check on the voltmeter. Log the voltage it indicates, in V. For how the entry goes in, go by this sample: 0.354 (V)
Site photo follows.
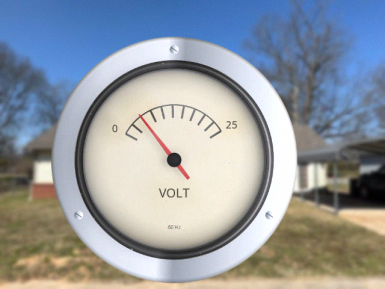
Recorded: 5 (V)
